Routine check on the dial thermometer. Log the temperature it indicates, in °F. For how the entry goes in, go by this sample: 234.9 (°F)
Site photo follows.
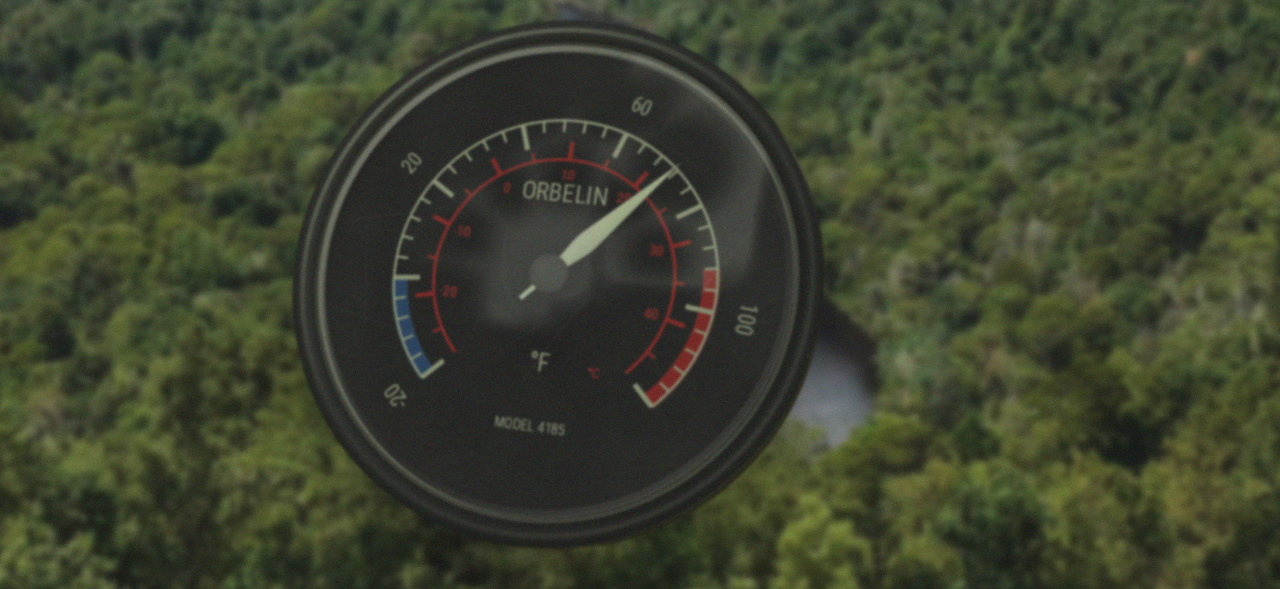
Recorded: 72 (°F)
